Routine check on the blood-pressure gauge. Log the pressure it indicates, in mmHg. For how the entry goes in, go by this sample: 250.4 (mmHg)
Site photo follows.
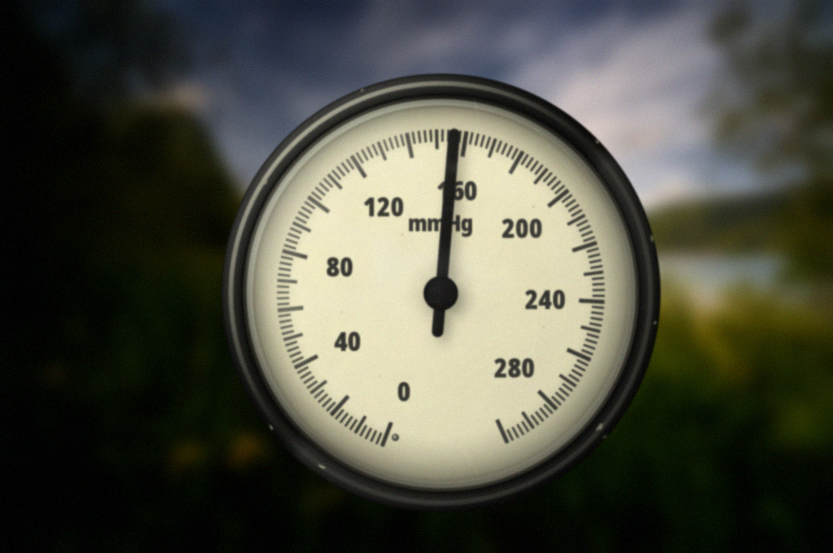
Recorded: 156 (mmHg)
